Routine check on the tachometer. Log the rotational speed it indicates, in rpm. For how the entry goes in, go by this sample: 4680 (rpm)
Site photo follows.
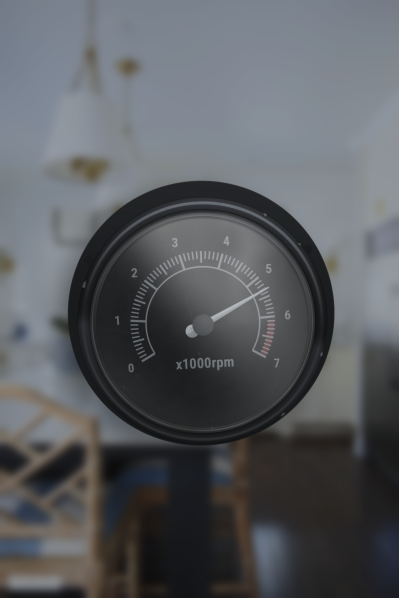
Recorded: 5300 (rpm)
